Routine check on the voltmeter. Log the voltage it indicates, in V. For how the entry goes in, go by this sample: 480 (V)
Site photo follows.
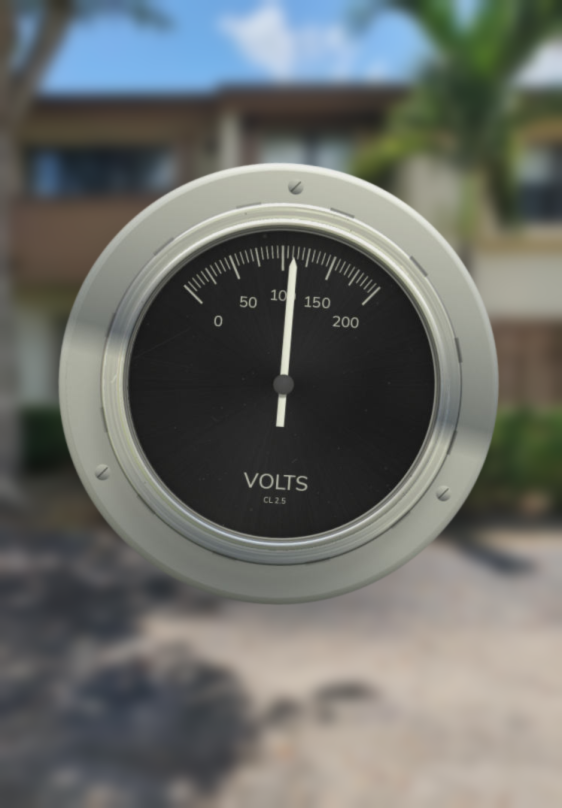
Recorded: 110 (V)
